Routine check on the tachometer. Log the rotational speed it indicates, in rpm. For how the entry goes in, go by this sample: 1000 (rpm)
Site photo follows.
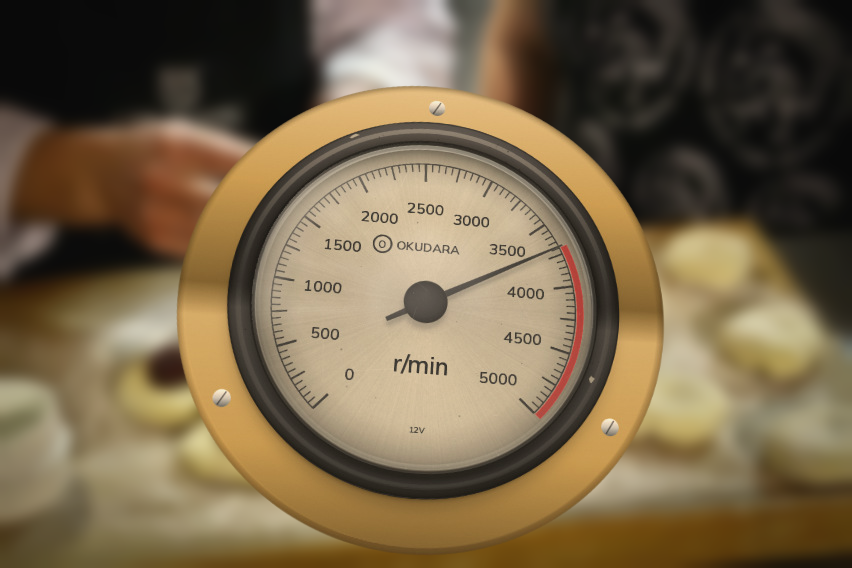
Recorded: 3700 (rpm)
